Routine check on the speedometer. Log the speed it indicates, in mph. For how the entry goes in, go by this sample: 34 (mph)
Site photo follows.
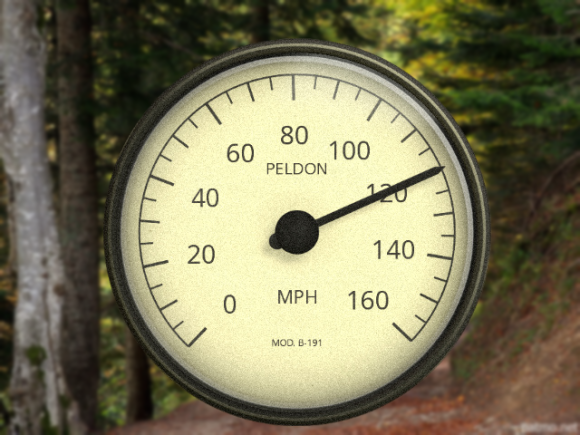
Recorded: 120 (mph)
